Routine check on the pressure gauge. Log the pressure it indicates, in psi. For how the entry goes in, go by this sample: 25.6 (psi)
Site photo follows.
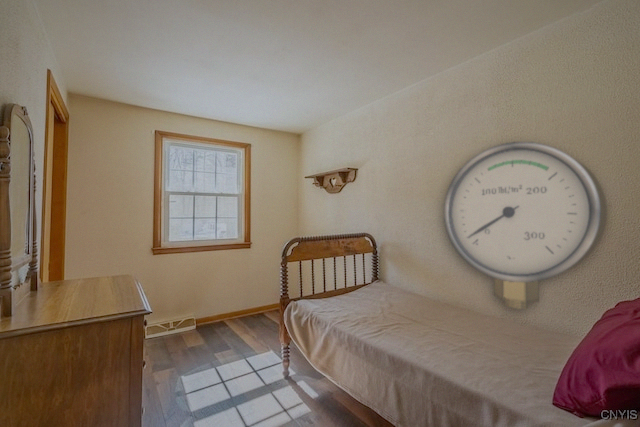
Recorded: 10 (psi)
